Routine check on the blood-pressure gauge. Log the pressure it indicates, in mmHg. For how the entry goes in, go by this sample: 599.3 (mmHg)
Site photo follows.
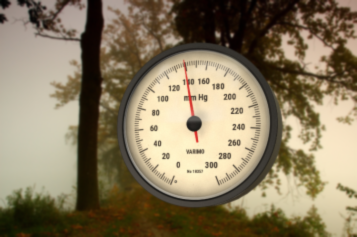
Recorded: 140 (mmHg)
